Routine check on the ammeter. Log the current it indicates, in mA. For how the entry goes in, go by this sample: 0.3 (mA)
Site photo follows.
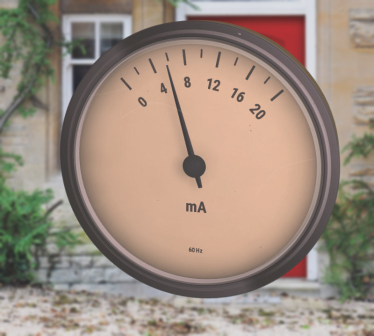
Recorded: 6 (mA)
